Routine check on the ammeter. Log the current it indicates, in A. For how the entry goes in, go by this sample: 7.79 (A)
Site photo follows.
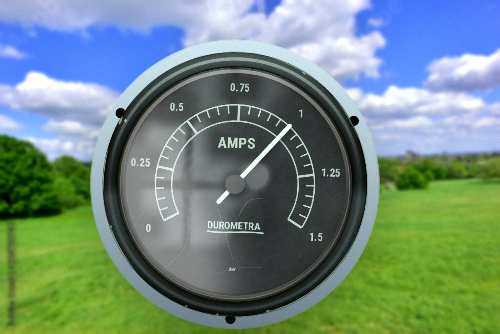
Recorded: 1 (A)
